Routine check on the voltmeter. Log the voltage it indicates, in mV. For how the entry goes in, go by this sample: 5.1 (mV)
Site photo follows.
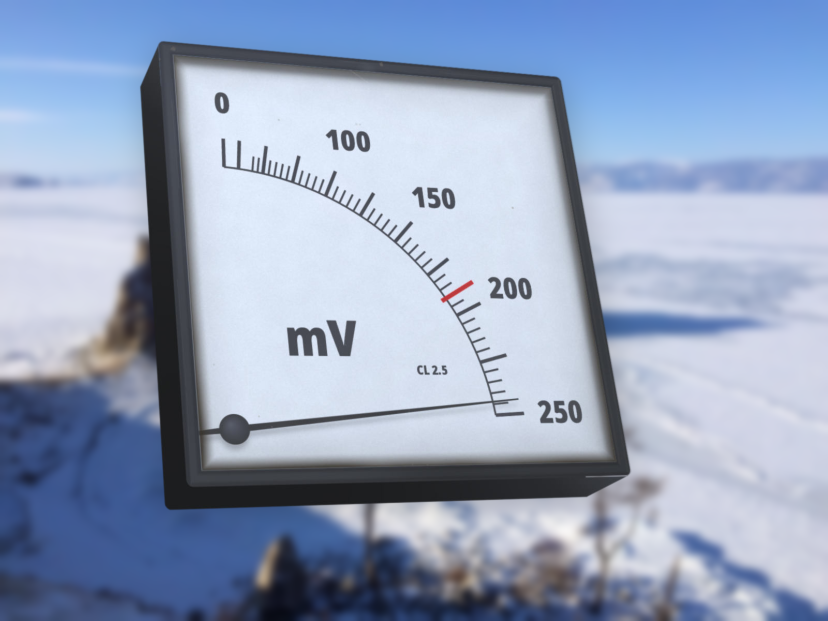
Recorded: 245 (mV)
